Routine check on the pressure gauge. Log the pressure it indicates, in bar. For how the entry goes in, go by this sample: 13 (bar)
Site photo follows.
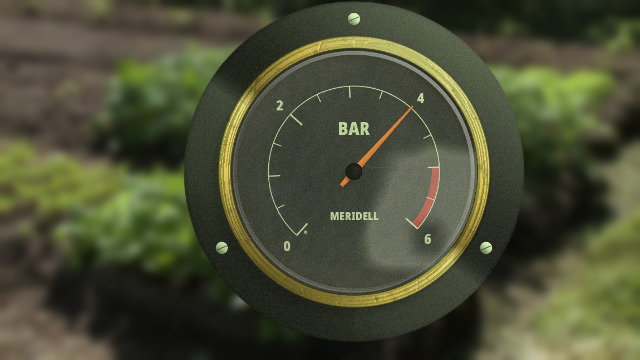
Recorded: 4 (bar)
